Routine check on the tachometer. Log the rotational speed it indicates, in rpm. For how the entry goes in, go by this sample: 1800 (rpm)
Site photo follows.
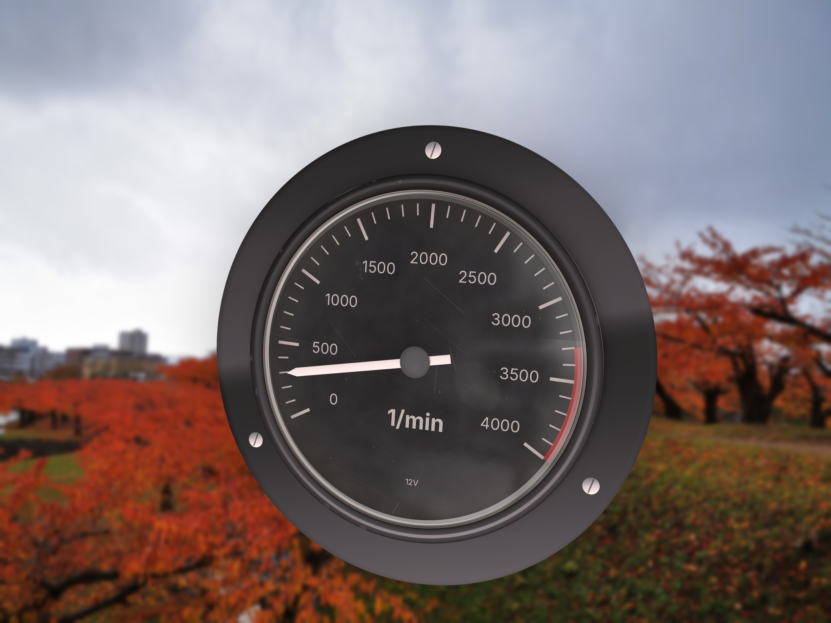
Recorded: 300 (rpm)
